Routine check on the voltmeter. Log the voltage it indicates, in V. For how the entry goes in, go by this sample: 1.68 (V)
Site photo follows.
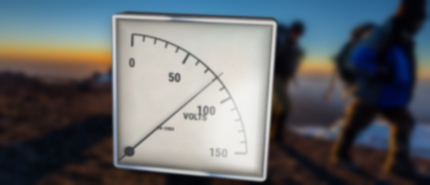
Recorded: 80 (V)
